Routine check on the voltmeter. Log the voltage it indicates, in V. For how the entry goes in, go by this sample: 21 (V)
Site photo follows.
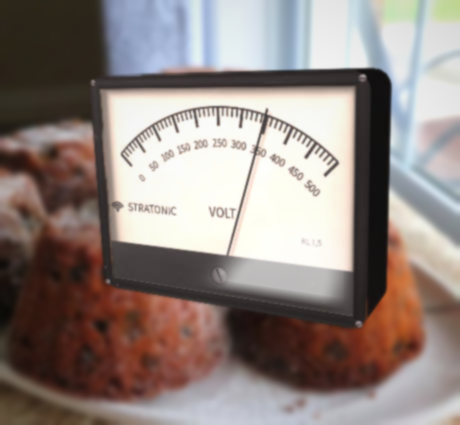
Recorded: 350 (V)
